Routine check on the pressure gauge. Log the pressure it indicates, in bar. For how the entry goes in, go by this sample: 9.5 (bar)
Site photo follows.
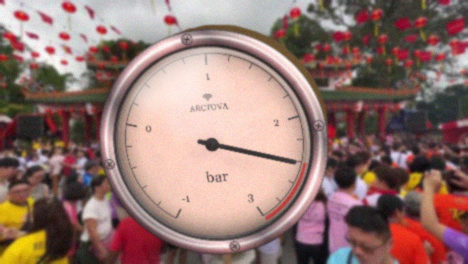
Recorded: 2.4 (bar)
